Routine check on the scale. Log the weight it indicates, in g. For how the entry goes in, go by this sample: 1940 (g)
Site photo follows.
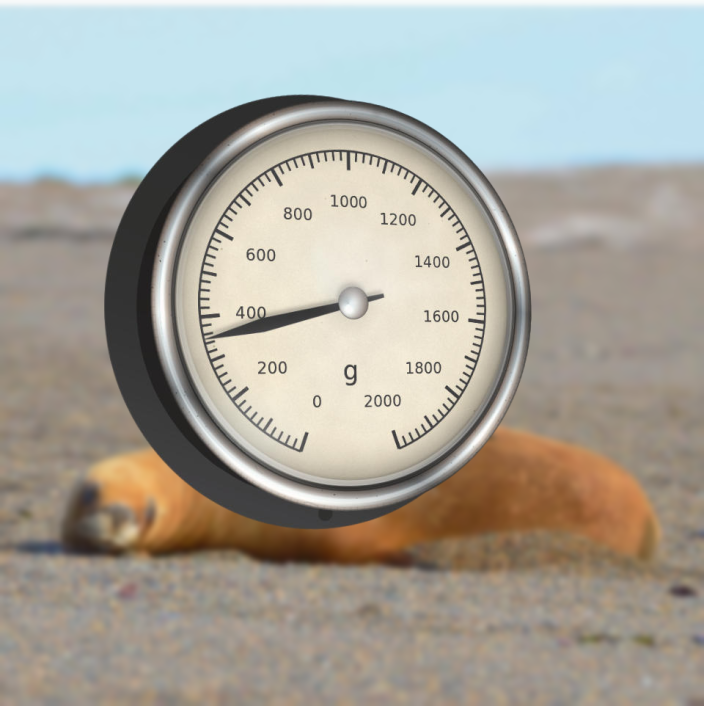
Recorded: 350 (g)
